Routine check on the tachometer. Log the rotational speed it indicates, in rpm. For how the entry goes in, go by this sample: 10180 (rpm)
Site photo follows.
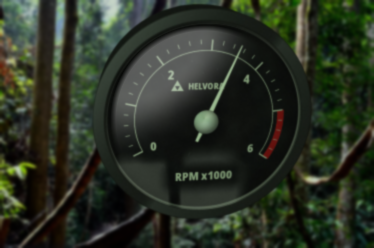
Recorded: 3500 (rpm)
